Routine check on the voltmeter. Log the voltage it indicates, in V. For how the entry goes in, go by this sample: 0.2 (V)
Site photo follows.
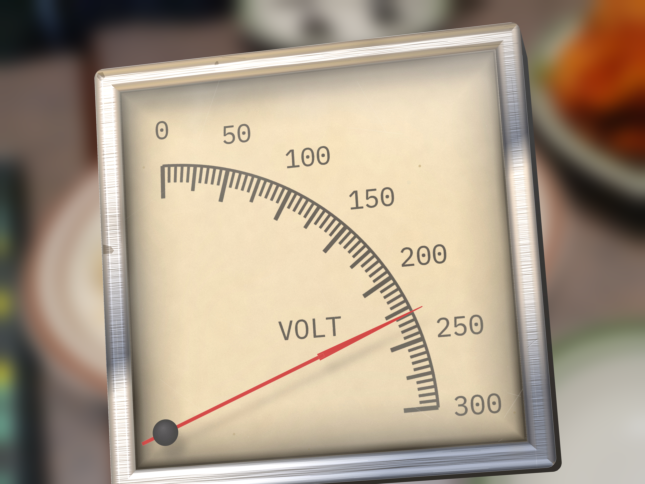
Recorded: 230 (V)
